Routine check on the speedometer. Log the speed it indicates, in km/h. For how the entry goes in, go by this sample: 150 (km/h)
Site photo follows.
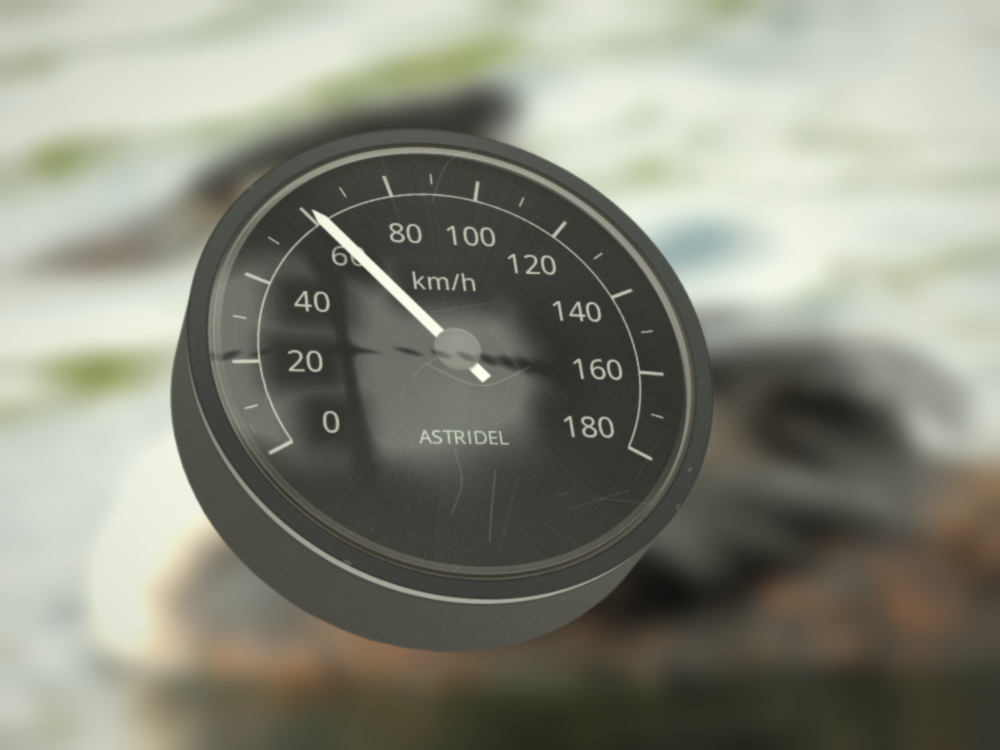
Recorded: 60 (km/h)
